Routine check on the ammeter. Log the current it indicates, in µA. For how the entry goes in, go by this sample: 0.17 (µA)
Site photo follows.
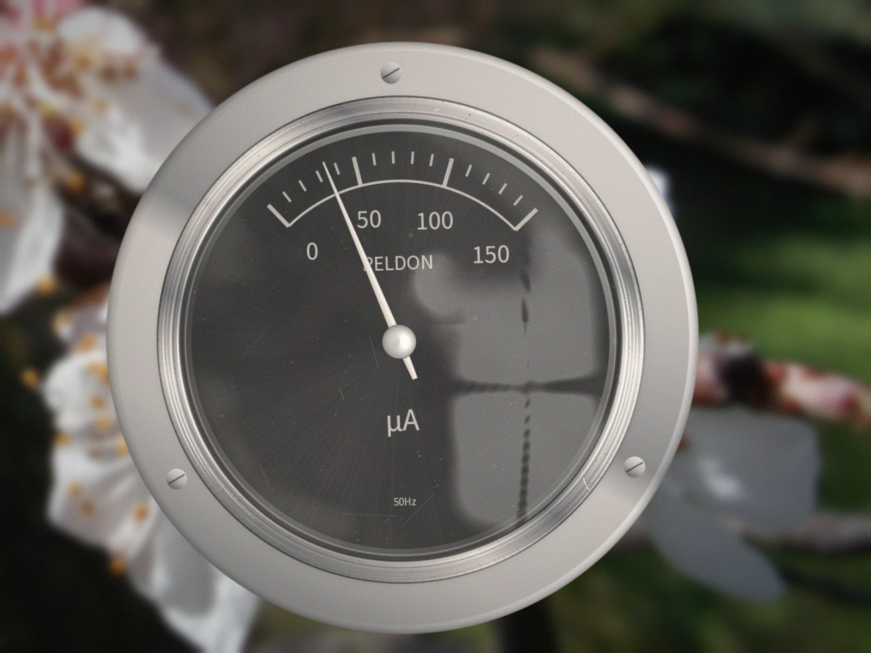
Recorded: 35 (µA)
